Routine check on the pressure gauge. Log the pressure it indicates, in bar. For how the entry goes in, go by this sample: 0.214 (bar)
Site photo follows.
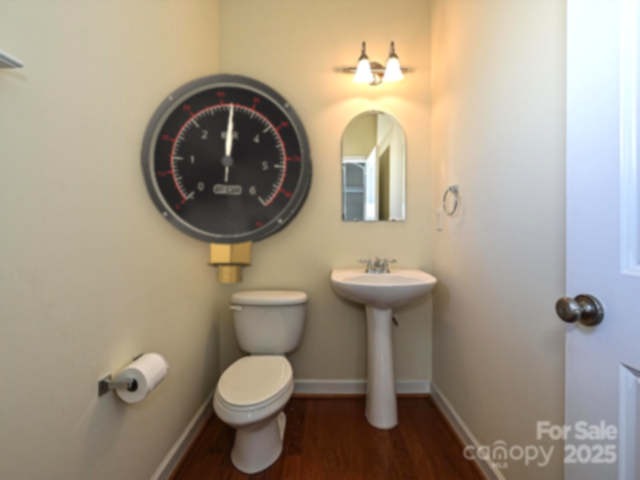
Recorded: 3 (bar)
